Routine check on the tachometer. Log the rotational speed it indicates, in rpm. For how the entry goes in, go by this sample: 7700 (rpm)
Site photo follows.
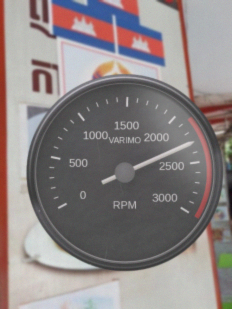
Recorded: 2300 (rpm)
